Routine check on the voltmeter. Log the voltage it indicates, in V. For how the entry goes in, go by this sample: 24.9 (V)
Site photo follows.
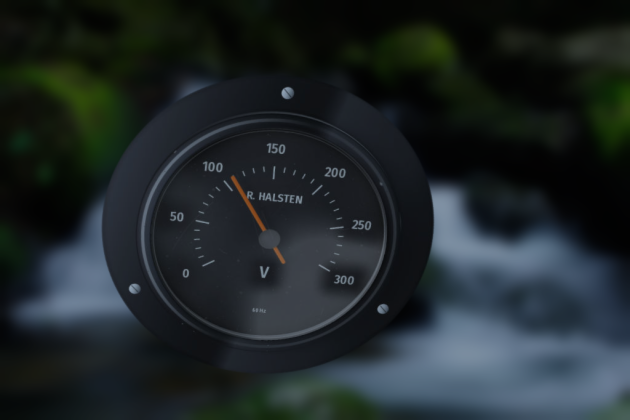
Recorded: 110 (V)
